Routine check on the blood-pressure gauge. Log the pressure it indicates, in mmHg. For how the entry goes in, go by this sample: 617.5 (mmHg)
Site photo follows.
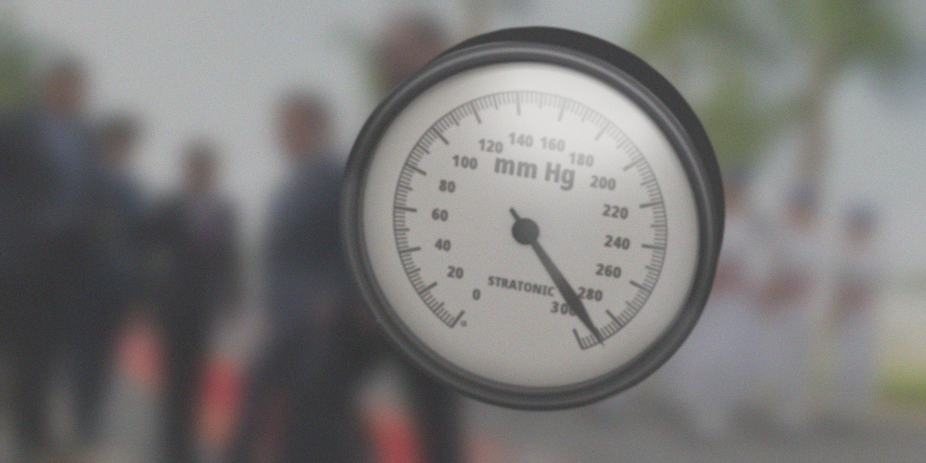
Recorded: 290 (mmHg)
